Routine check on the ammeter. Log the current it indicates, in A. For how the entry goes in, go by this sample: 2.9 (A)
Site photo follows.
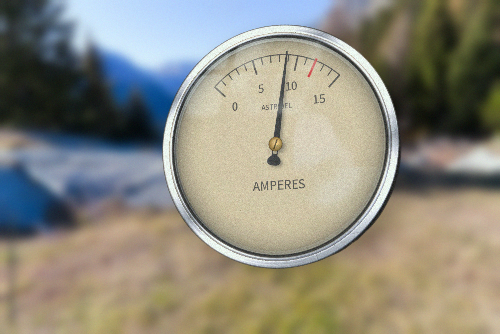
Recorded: 9 (A)
